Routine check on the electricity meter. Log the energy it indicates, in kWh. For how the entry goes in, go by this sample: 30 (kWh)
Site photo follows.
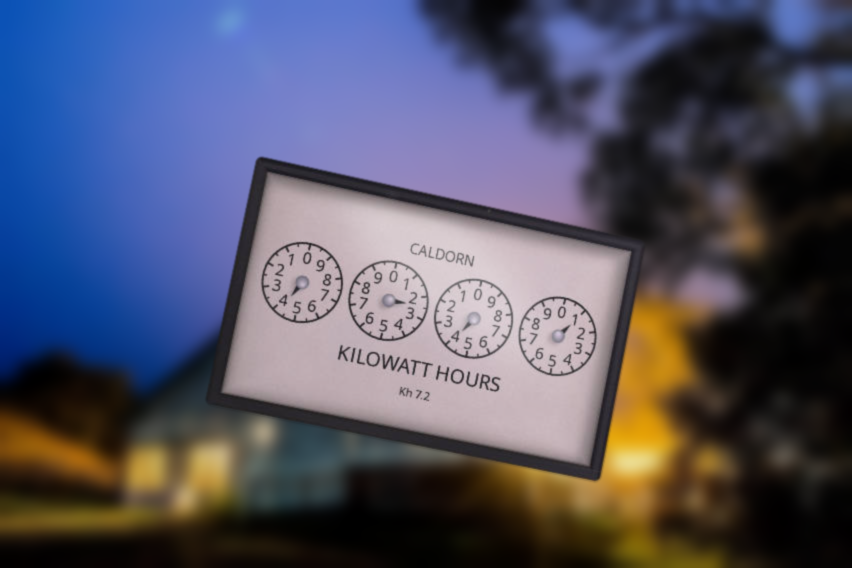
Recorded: 4241 (kWh)
